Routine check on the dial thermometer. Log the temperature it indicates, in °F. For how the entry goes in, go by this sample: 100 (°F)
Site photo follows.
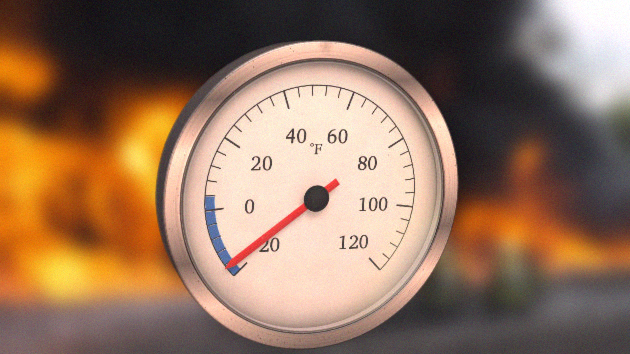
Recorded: -16 (°F)
